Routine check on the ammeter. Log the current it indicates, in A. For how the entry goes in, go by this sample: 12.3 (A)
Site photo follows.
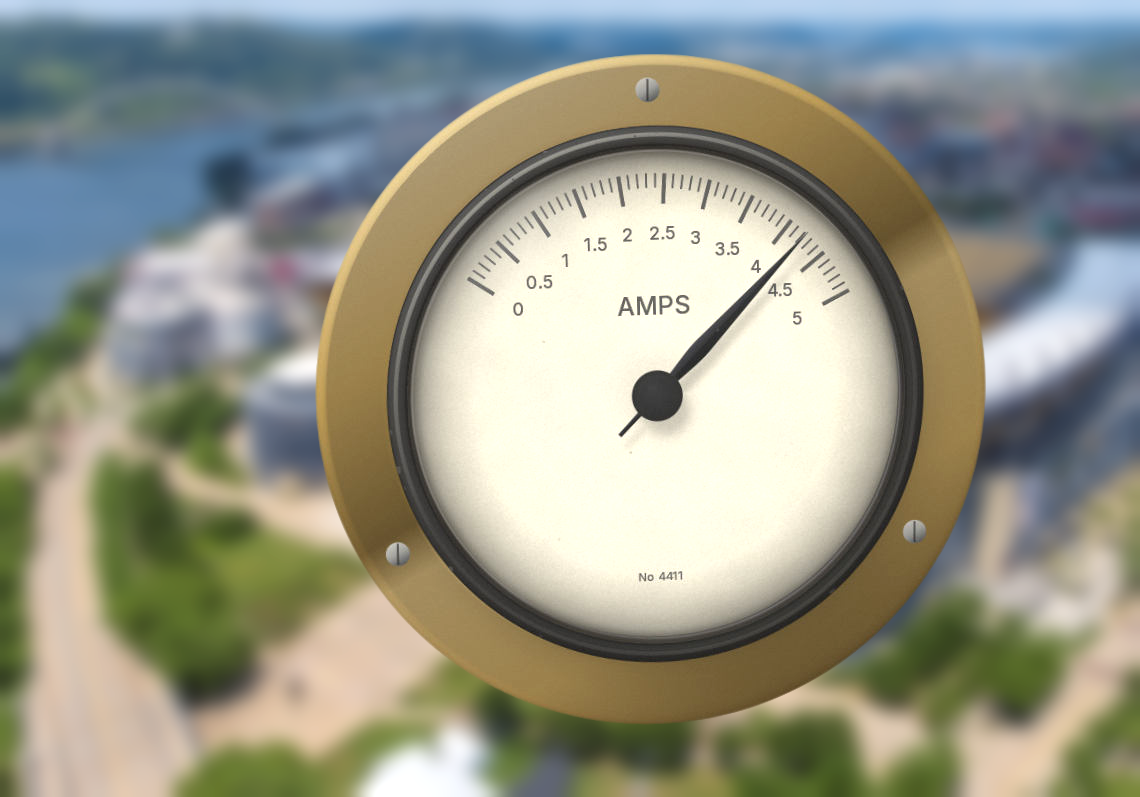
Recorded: 4.2 (A)
